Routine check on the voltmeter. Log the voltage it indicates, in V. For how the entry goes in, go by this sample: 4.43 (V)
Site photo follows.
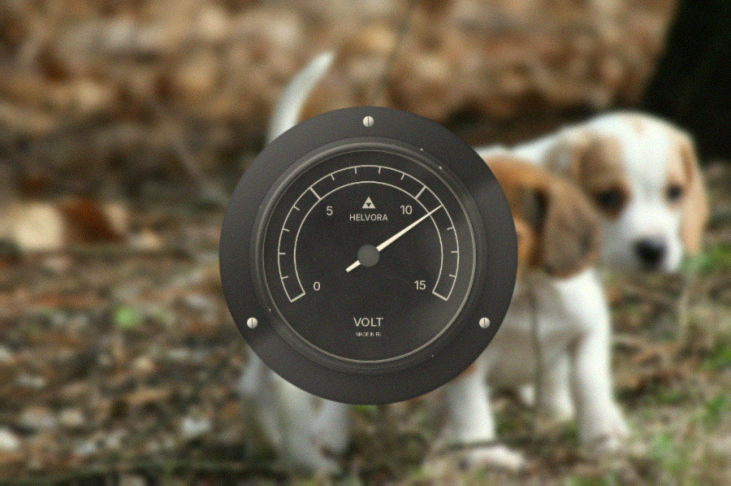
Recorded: 11 (V)
